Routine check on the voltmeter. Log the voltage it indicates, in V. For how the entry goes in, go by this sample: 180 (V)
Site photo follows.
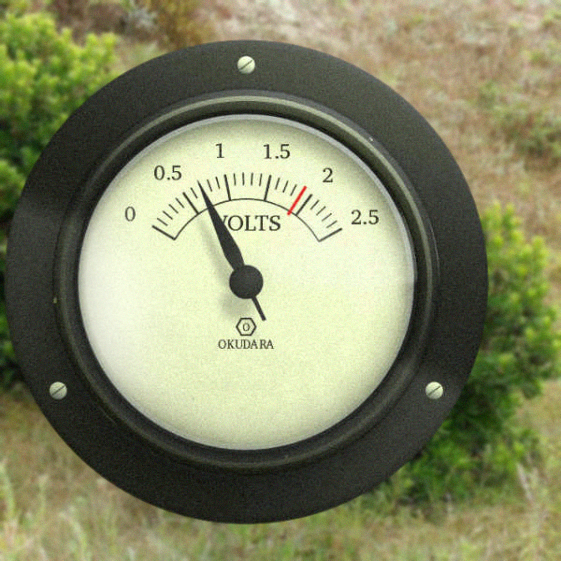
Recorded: 0.7 (V)
